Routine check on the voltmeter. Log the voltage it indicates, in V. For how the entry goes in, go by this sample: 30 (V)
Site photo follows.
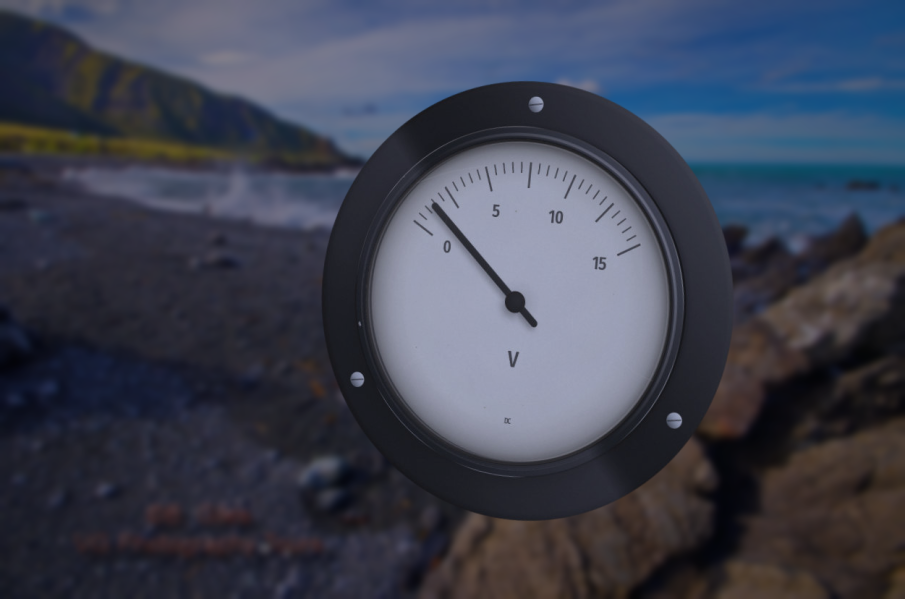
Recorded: 1.5 (V)
